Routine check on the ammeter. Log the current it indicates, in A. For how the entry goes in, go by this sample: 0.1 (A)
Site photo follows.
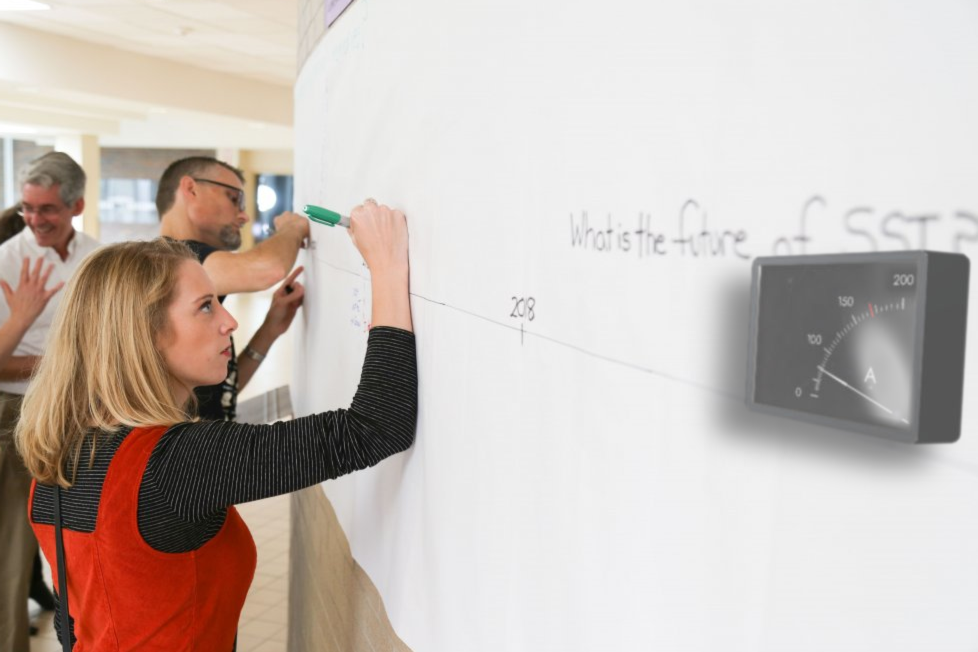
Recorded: 75 (A)
